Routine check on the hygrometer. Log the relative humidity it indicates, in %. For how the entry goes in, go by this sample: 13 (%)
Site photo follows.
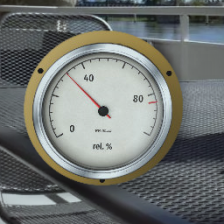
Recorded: 32 (%)
